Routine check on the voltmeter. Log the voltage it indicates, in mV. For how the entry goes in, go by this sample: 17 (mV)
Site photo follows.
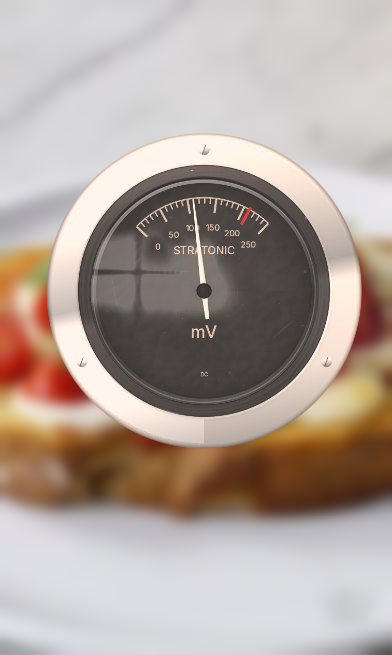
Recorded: 110 (mV)
